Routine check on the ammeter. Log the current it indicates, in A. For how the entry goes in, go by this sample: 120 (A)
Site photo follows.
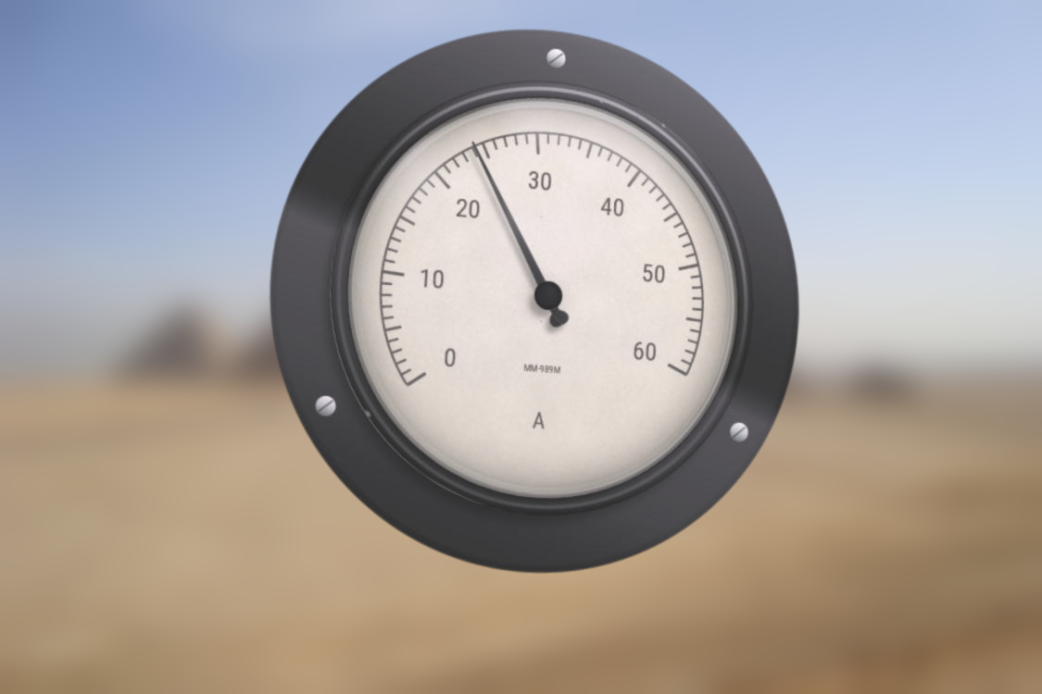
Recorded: 24 (A)
